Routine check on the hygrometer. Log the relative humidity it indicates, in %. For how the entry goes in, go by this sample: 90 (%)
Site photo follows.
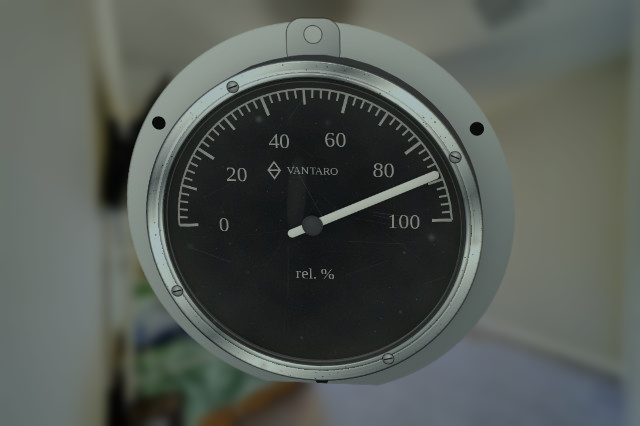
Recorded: 88 (%)
